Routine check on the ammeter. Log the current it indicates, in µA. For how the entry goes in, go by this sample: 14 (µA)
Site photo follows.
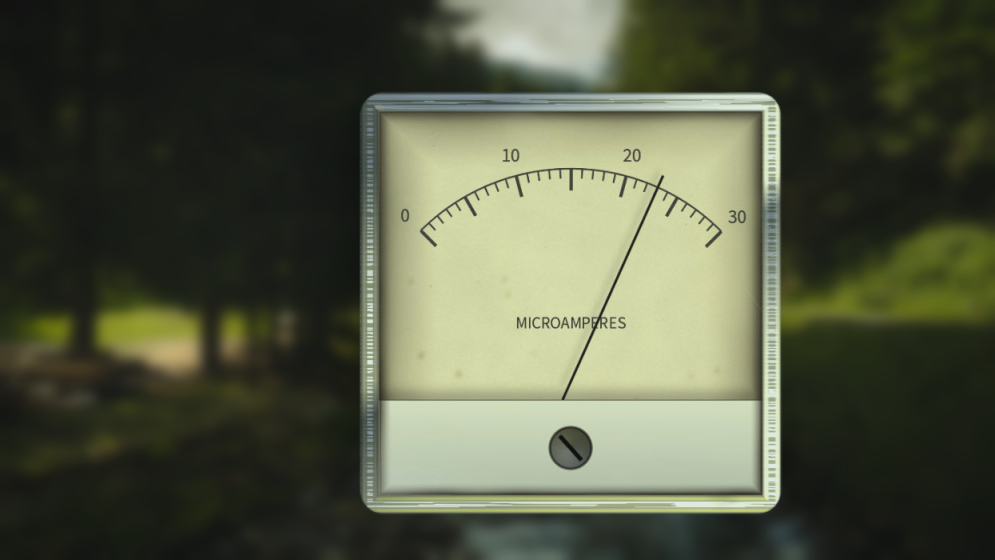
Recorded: 23 (µA)
